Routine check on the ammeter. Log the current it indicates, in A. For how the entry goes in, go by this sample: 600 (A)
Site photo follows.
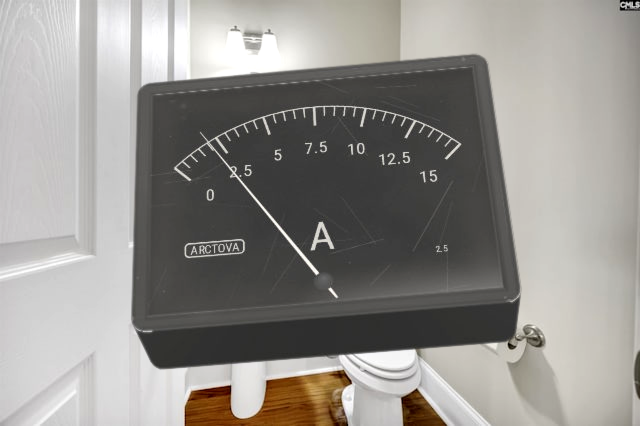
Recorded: 2 (A)
